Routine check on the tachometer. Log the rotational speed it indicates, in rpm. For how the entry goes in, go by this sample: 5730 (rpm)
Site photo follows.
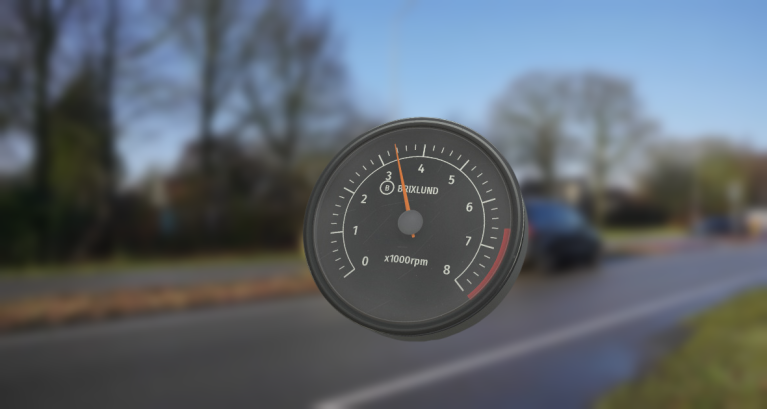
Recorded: 3400 (rpm)
